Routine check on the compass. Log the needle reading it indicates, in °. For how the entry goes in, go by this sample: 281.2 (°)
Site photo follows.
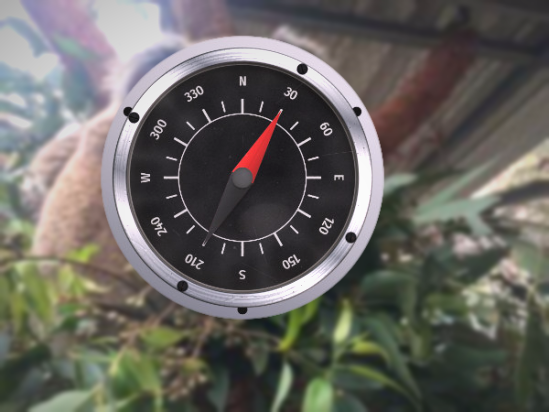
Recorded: 30 (°)
